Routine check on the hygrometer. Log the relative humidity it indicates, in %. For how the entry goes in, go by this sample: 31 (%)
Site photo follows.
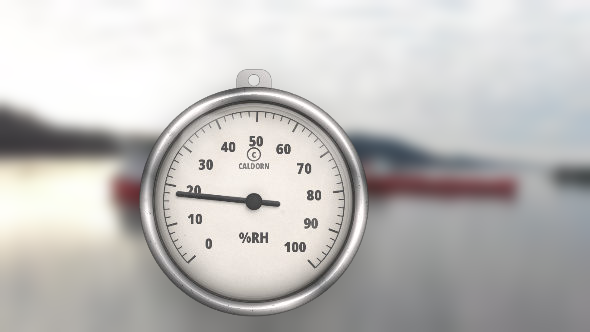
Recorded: 18 (%)
